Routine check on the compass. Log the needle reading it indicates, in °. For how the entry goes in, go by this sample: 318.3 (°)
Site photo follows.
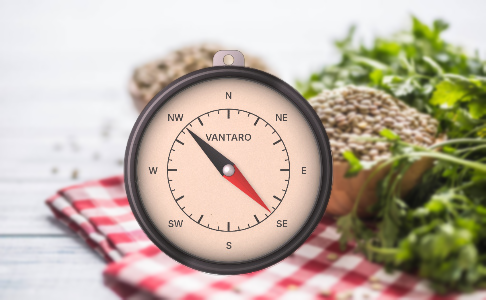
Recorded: 135 (°)
